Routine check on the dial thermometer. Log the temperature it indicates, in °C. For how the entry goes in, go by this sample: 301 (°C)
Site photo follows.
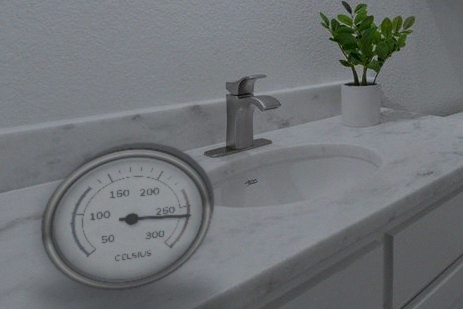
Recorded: 260 (°C)
